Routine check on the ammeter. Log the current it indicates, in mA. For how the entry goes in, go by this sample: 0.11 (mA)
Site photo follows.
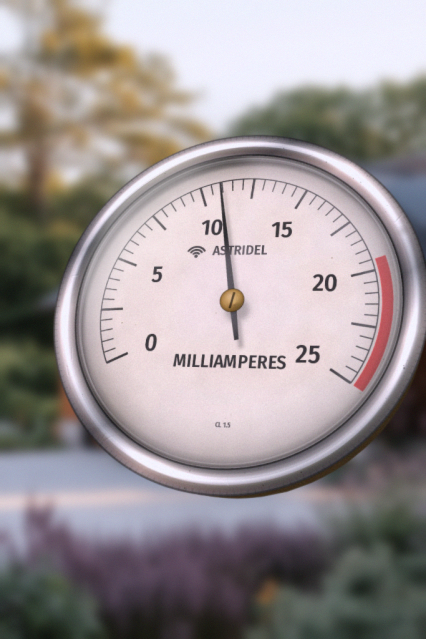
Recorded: 11 (mA)
